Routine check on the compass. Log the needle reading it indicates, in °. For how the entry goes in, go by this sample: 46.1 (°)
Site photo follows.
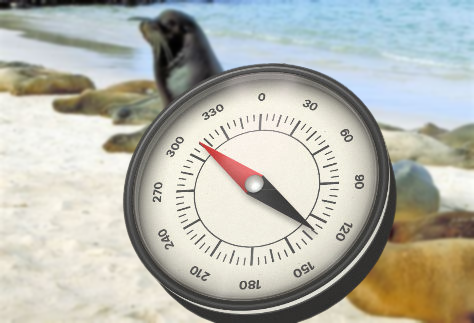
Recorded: 310 (°)
